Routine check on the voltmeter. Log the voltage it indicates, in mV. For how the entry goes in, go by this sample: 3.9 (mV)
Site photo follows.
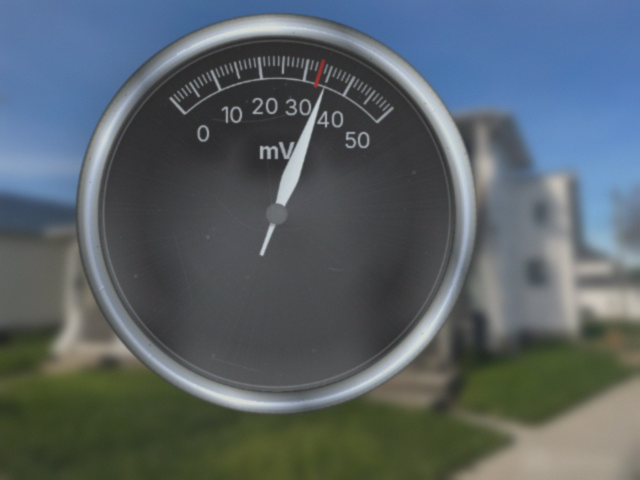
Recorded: 35 (mV)
